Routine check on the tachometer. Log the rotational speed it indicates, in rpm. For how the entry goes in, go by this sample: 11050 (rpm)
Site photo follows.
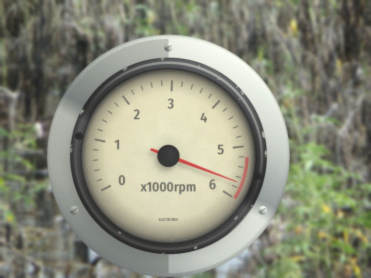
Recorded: 5700 (rpm)
